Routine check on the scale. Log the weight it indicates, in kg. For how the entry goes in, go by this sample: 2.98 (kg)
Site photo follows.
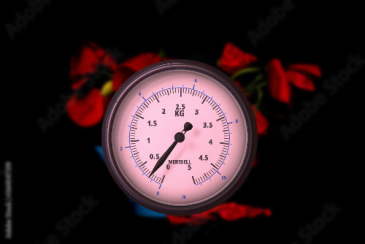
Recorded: 0.25 (kg)
